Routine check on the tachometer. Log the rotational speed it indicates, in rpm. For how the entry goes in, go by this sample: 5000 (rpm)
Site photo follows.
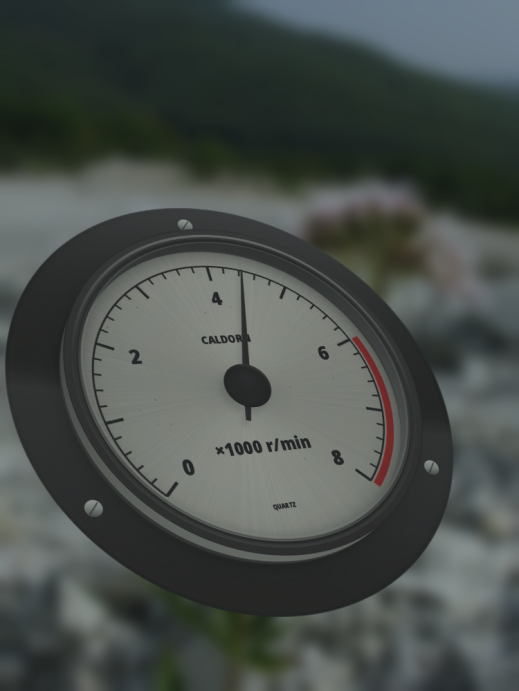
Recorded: 4400 (rpm)
